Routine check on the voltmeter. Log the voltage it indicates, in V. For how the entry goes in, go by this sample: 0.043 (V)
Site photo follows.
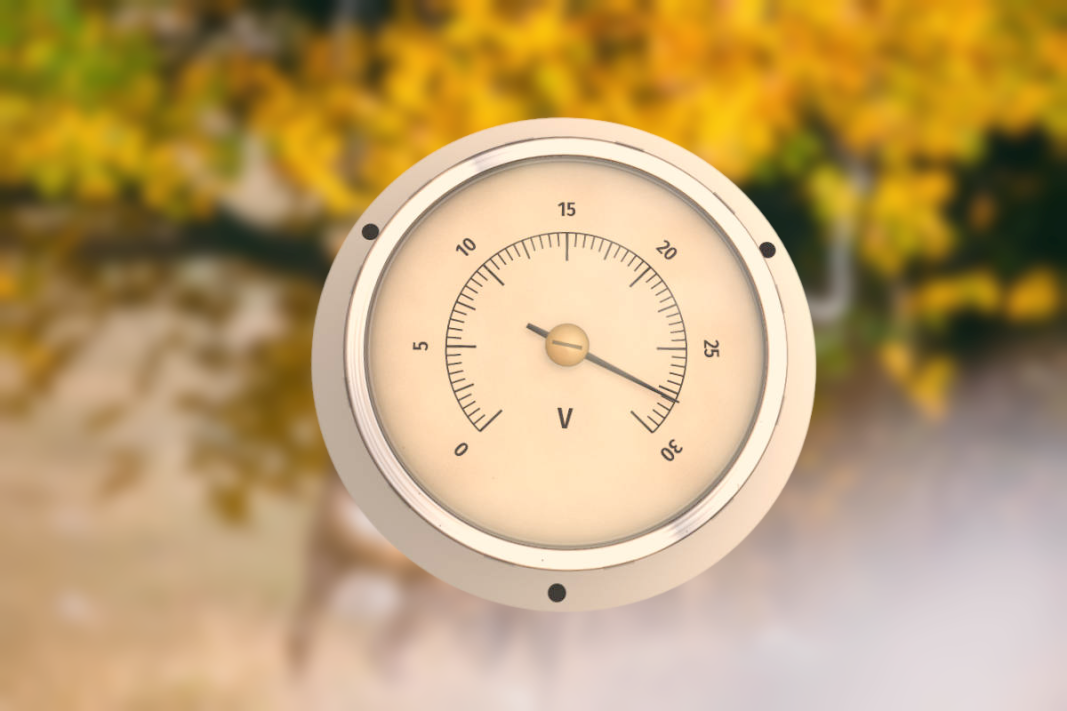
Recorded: 28 (V)
